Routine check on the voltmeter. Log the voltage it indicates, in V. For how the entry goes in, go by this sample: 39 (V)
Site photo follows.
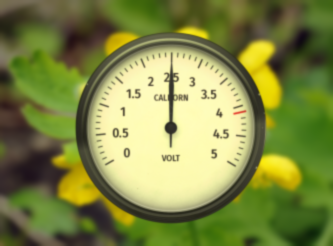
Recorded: 2.5 (V)
